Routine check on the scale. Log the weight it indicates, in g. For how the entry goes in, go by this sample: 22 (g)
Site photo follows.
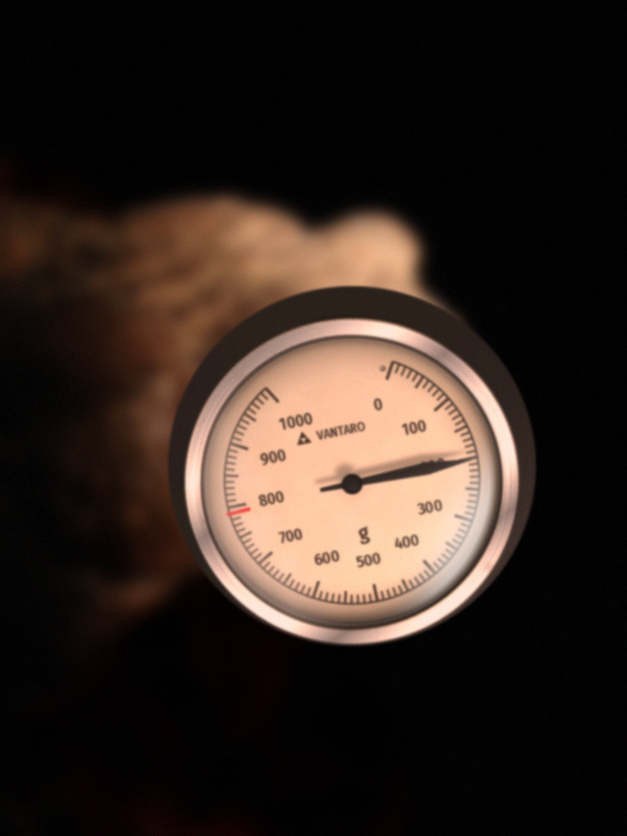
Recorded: 200 (g)
